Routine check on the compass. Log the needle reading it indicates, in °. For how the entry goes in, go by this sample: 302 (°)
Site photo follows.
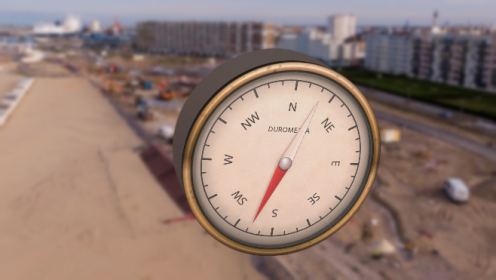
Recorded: 200 (°)
